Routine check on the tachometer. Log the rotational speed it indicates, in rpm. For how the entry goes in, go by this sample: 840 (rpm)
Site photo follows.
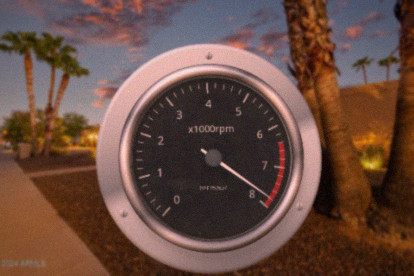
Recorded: 7800 (rpm)
